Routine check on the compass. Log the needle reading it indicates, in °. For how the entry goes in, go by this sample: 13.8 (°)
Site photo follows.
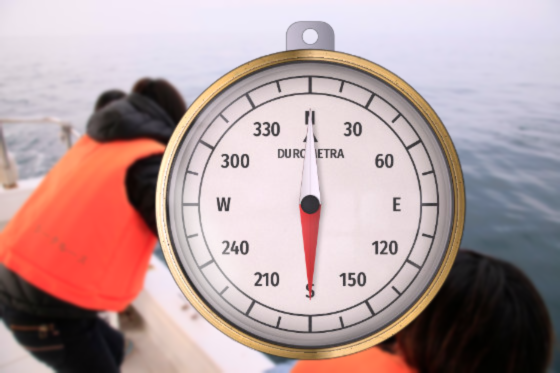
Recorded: 180 (°)
